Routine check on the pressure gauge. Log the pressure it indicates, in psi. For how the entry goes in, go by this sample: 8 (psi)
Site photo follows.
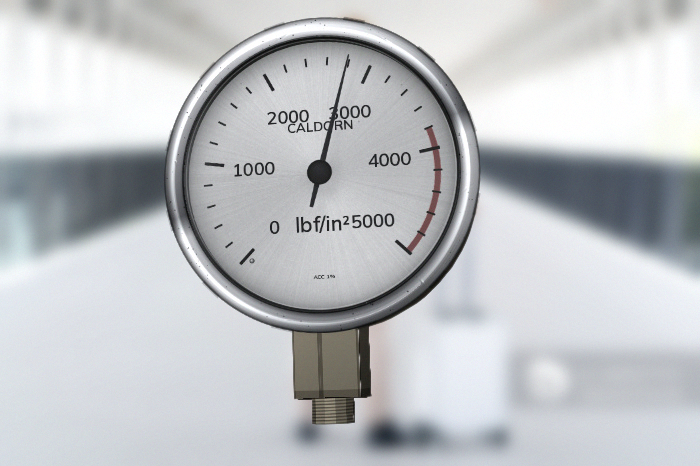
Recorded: 2800 (psi)
